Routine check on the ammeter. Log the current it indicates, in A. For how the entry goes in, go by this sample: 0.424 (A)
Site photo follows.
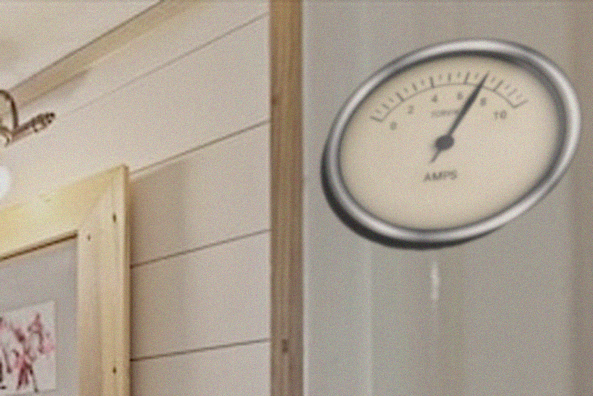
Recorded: 7 (A)
